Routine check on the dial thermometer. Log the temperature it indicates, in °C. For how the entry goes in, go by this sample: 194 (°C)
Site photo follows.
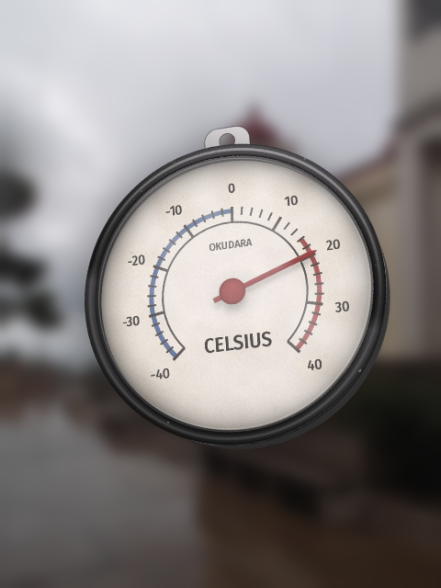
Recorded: 20 (°C)
